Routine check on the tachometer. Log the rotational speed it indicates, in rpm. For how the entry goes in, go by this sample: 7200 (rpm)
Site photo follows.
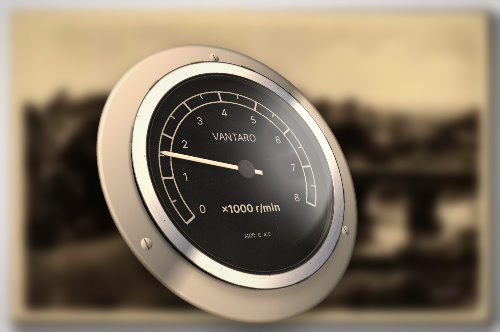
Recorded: 1500 (rpm)
